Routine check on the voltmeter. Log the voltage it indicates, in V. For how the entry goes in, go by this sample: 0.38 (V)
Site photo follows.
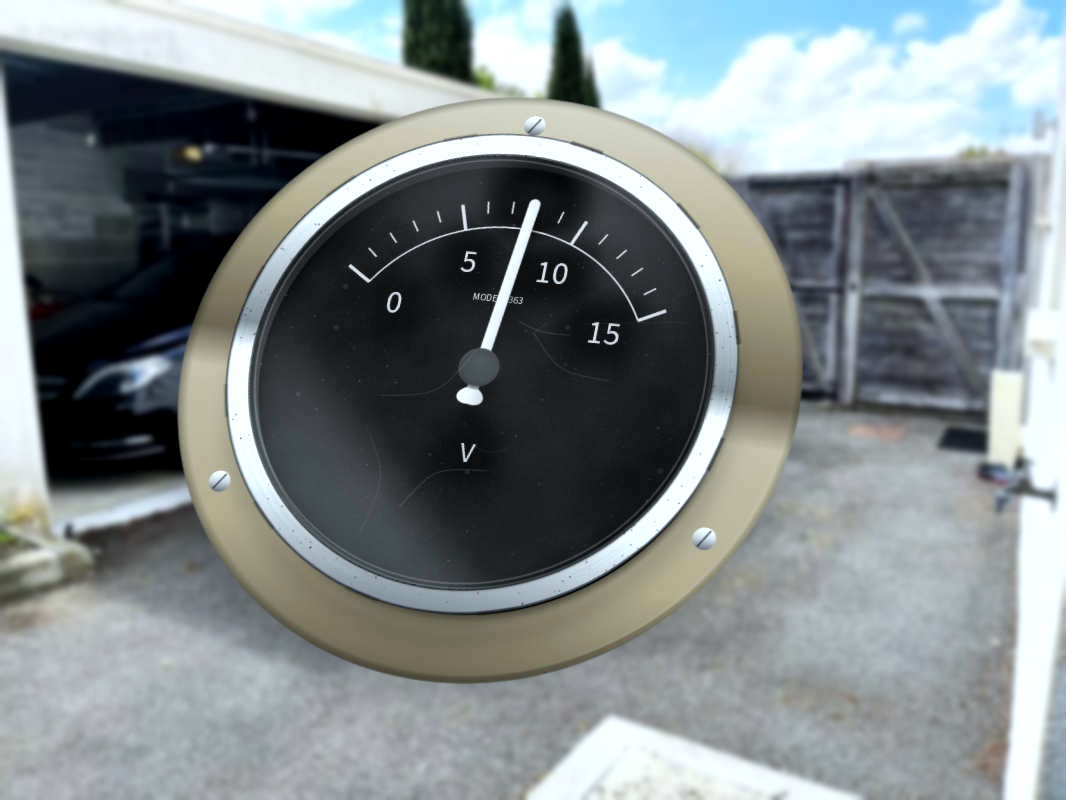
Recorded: 8 (V)
